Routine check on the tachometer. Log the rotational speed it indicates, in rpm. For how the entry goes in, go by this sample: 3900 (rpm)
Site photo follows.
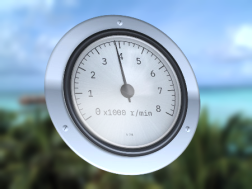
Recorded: 3800 (rpm)
